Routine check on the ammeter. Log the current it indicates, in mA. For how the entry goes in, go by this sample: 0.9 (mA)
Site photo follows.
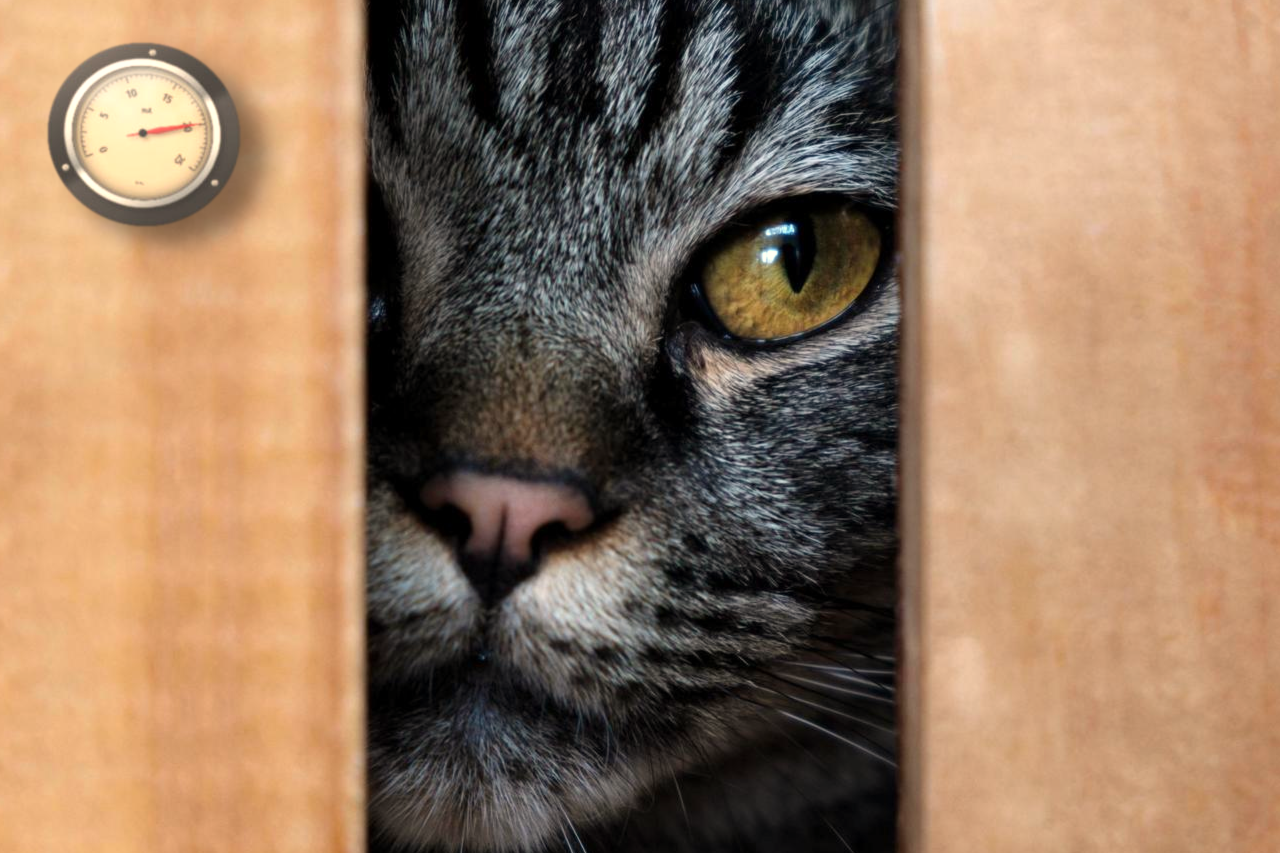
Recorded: 20 (mA)
